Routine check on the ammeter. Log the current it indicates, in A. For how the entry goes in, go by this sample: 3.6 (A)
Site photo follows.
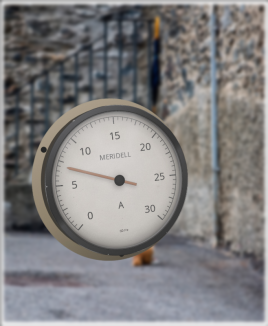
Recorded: 7 (A)
